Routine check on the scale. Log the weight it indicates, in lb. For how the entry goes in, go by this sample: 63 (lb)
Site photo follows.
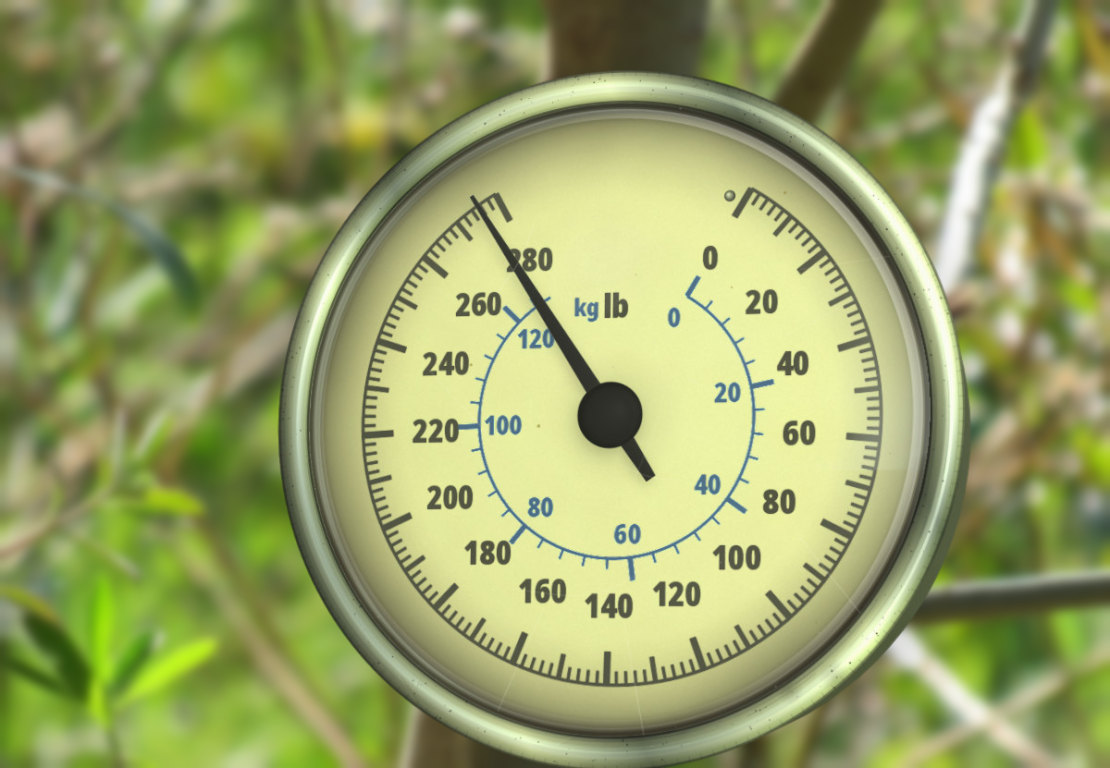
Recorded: 276 (lb)
